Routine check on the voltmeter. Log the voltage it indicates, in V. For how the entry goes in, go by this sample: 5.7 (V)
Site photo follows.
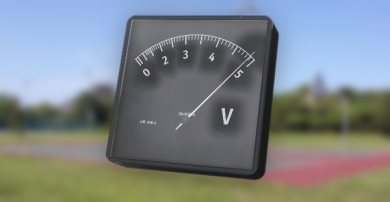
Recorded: 4.9 (V)
